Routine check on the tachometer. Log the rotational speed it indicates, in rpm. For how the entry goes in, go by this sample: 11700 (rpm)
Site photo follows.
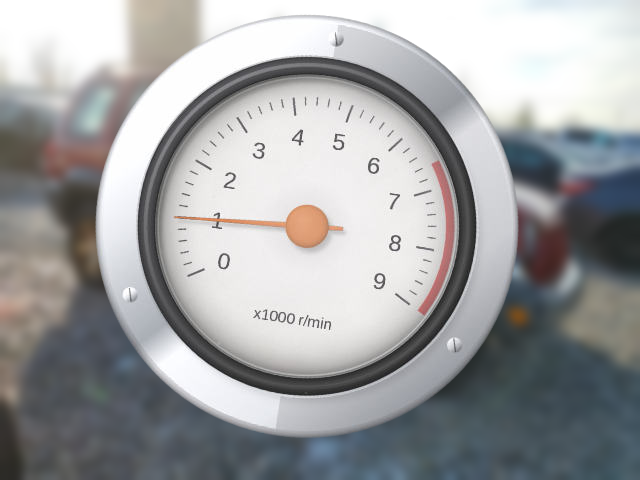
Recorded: 1000 (rpm)
